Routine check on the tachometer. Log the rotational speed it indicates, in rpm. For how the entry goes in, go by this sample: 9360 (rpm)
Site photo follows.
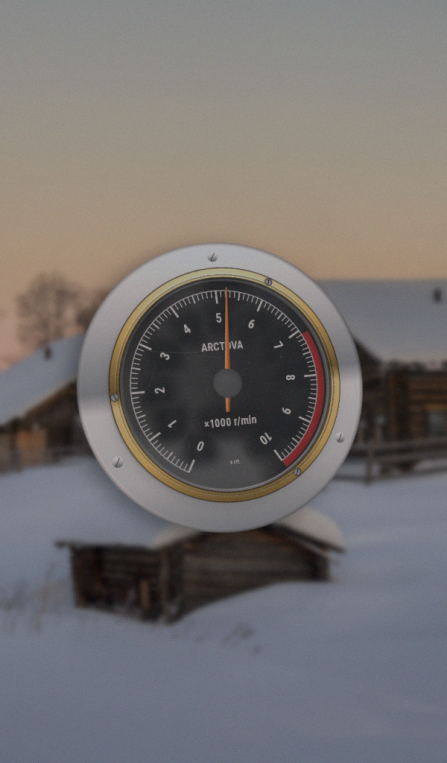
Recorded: 5200 (rpm)
